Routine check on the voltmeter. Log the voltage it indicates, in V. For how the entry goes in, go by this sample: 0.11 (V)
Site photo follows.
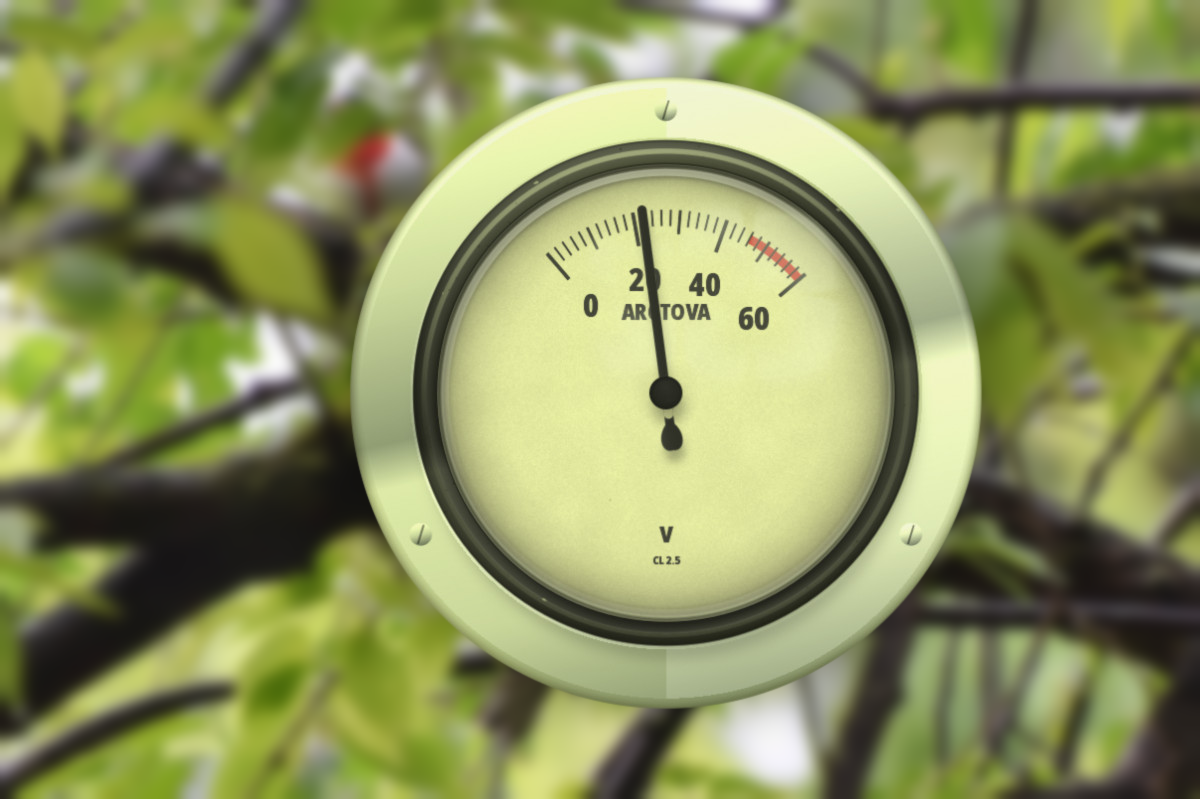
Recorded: 22 (V)
